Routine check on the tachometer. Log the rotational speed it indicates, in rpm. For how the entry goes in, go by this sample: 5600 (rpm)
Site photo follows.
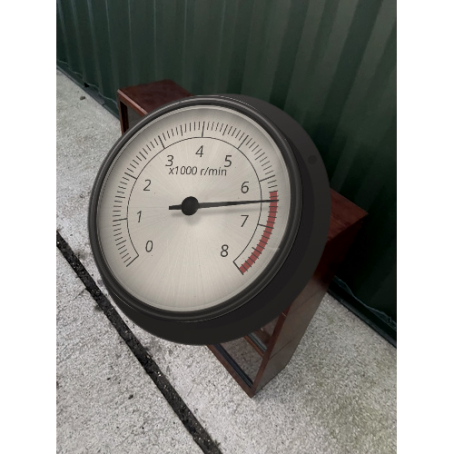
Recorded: 6500 (rpm)
